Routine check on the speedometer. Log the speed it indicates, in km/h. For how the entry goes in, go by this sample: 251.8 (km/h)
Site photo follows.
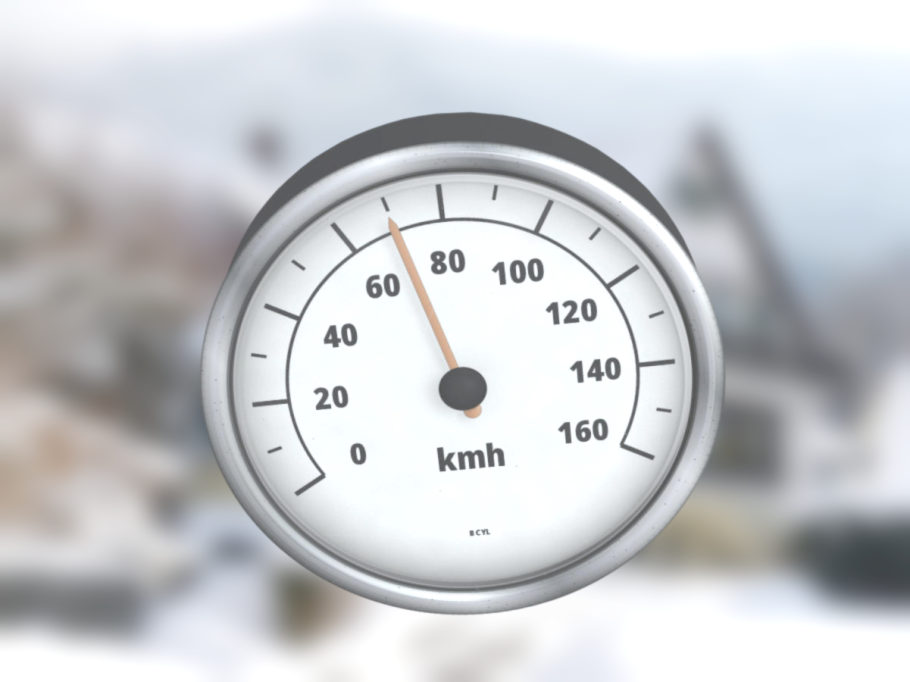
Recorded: 70 (km/h)
